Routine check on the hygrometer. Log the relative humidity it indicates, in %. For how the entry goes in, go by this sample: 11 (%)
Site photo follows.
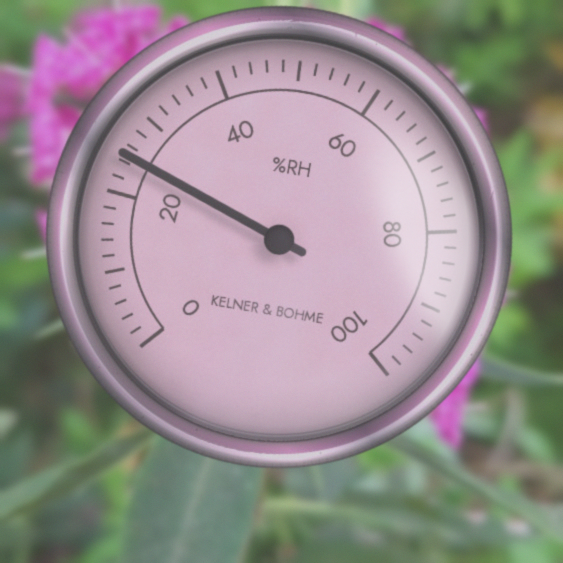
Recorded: 25 (%)
